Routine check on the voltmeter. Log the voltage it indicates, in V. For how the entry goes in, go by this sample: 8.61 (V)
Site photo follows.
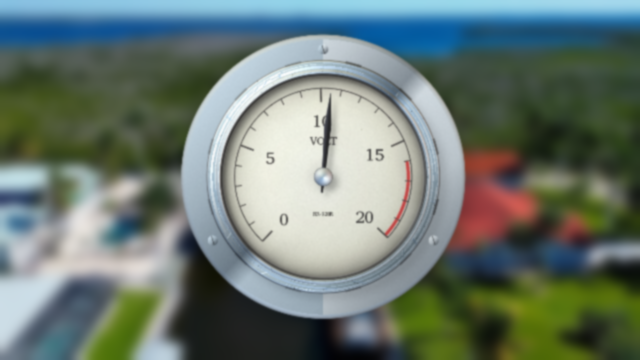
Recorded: 10.5 (V)
